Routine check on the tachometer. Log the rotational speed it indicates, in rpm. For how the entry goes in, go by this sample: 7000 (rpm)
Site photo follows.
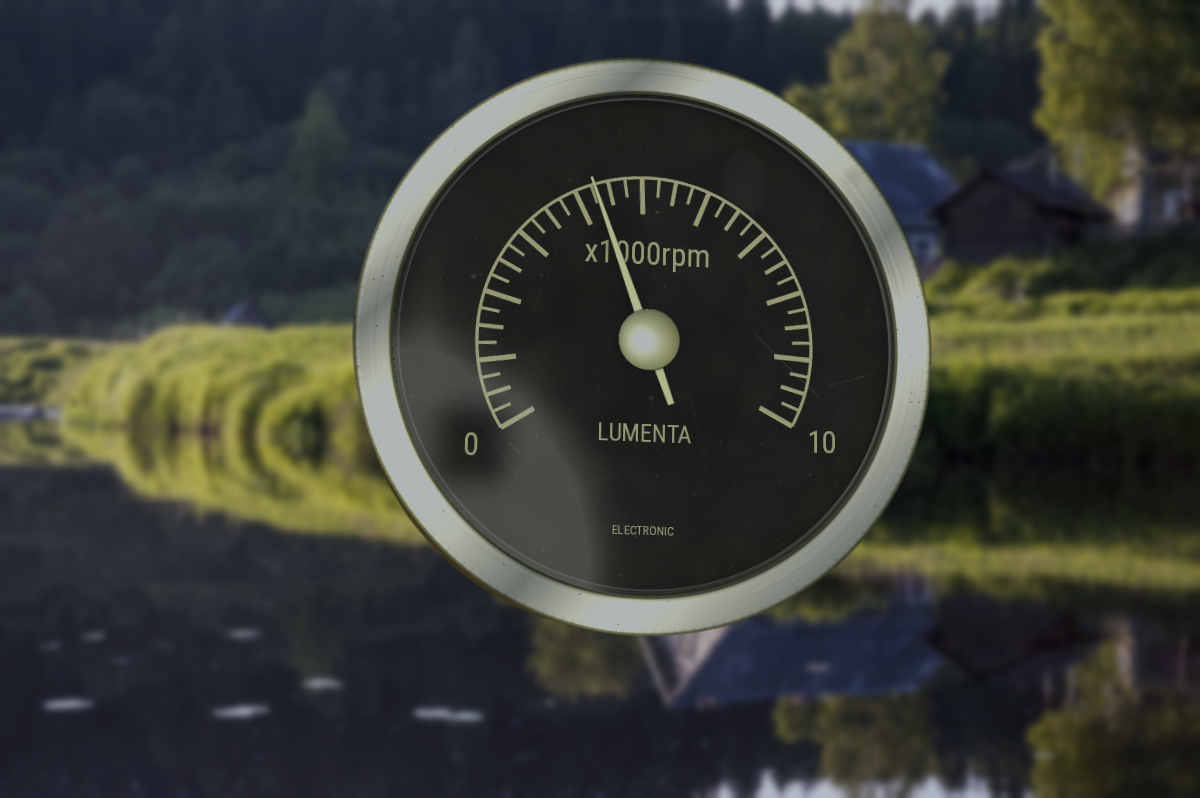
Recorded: 4250 (rpm)
